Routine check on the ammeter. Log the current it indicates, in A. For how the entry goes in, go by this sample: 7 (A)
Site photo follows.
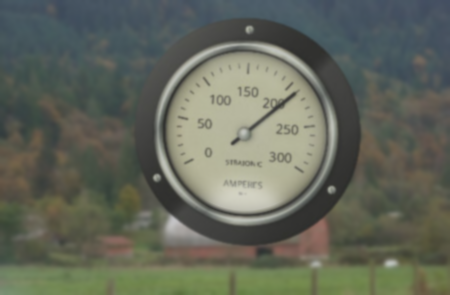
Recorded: 210 (A)
